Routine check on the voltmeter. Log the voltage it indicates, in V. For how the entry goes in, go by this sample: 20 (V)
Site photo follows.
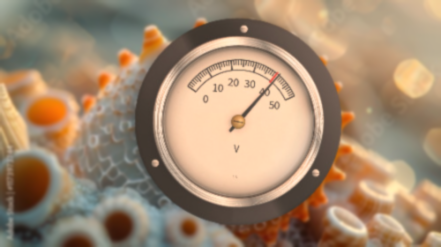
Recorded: 40 (V)
